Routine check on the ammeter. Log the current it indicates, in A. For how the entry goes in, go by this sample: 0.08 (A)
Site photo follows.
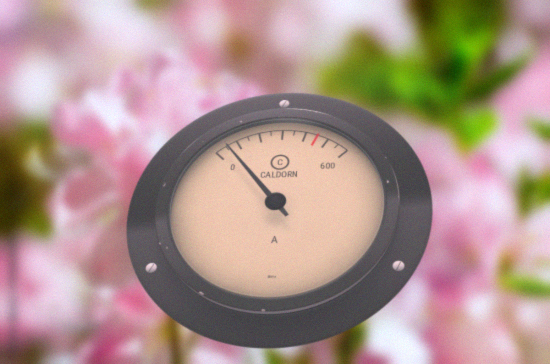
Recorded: 50 (A)
